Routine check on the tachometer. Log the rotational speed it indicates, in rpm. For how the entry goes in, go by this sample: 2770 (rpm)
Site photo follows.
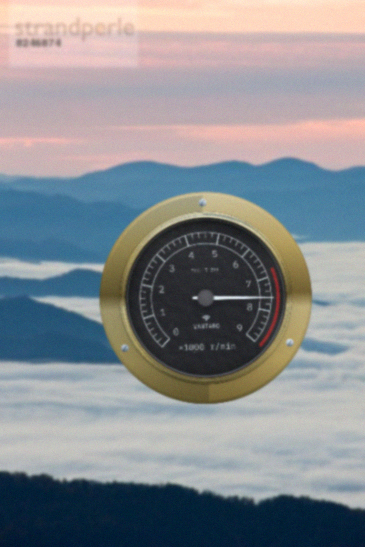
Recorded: 7600 (rpm)
